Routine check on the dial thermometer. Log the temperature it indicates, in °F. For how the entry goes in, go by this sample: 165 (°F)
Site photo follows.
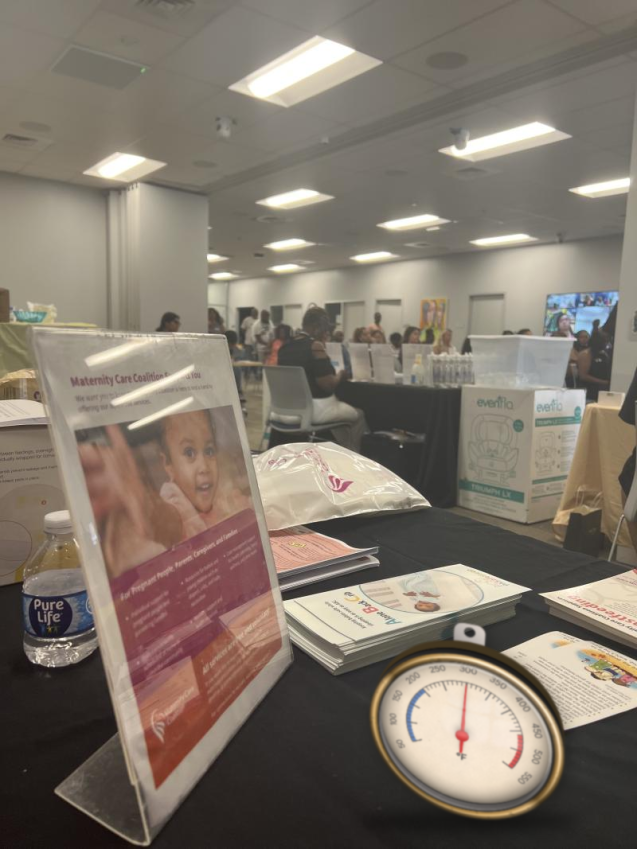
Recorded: 300 (°F)
